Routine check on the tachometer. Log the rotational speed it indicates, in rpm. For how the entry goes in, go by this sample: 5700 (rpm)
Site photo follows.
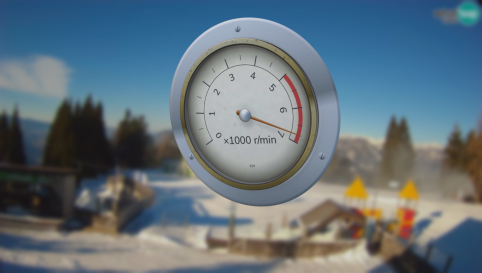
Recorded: 6750 (rpm)
